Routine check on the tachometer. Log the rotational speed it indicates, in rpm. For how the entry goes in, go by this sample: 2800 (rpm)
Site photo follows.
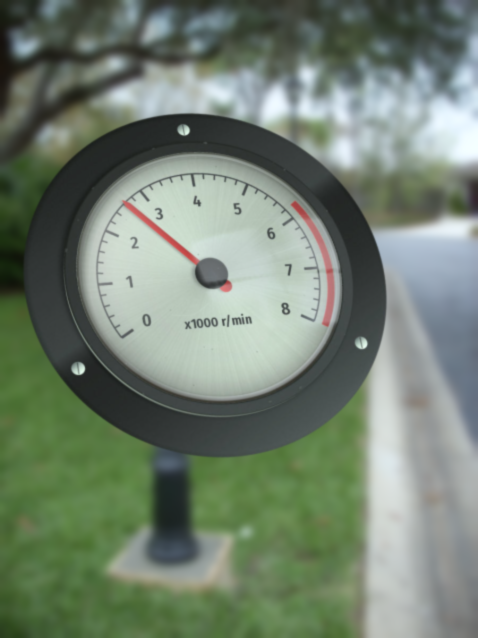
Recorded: 2600 (rpm)
